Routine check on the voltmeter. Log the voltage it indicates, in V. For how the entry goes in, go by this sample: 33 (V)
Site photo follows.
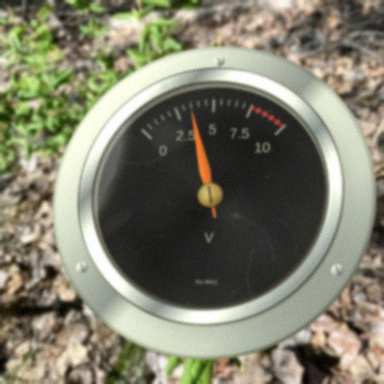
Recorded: 3.5 (V)
